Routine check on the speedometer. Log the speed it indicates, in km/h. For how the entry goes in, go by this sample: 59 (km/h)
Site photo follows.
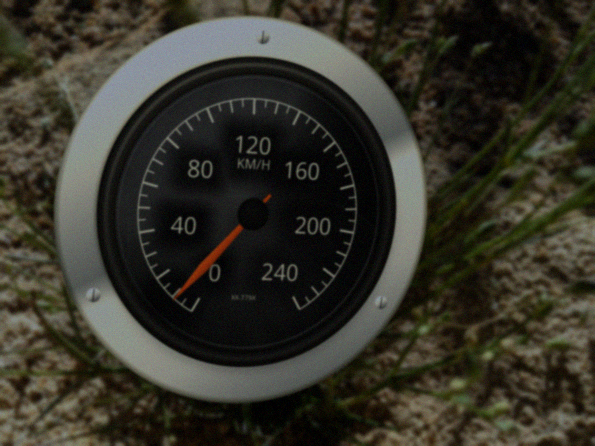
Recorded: 10 (km/h)
